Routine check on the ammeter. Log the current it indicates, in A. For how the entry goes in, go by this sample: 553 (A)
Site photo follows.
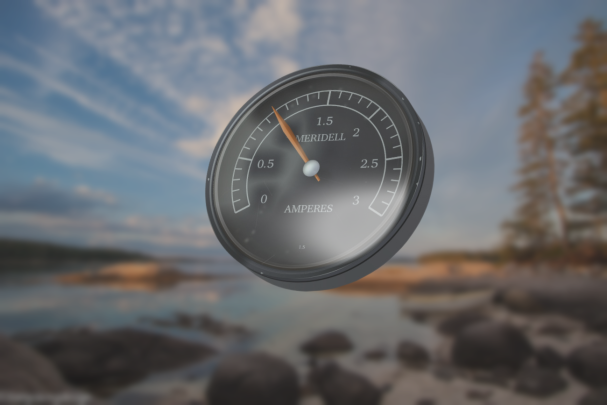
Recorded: 1 (A)
